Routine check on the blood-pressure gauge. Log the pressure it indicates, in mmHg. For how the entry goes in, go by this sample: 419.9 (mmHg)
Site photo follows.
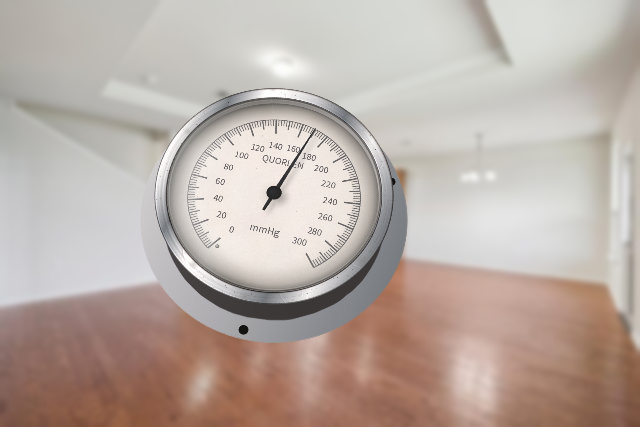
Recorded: 170 (mmHg)
